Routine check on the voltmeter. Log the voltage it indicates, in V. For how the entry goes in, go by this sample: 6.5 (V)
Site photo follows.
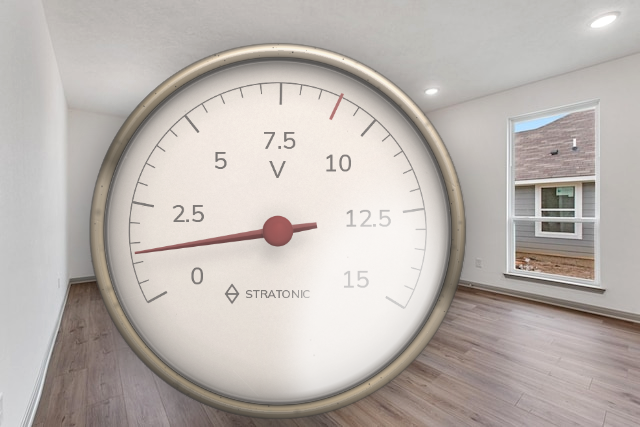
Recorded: 1.25 (V)
